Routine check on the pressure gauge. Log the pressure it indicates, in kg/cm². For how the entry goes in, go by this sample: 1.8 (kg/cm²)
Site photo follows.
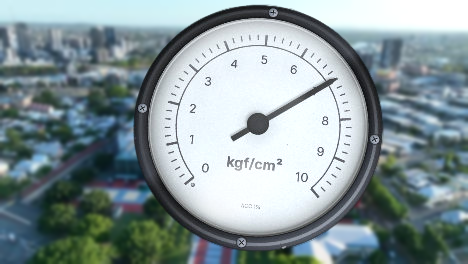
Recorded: 7 (kg/cm²)
